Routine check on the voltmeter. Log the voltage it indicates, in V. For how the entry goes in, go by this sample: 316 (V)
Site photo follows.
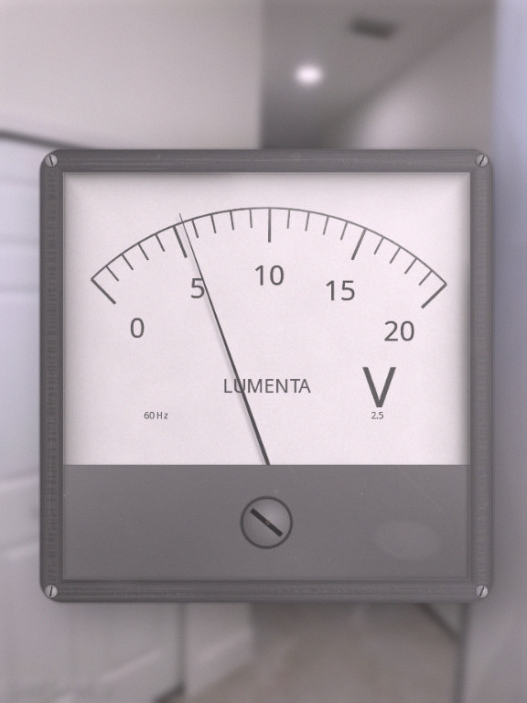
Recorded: 5.5 (V)
